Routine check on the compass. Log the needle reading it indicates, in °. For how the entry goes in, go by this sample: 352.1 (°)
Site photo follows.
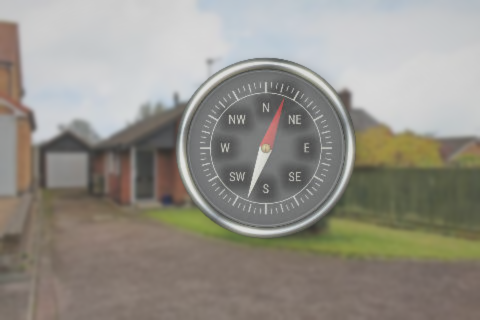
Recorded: 20 (°)
